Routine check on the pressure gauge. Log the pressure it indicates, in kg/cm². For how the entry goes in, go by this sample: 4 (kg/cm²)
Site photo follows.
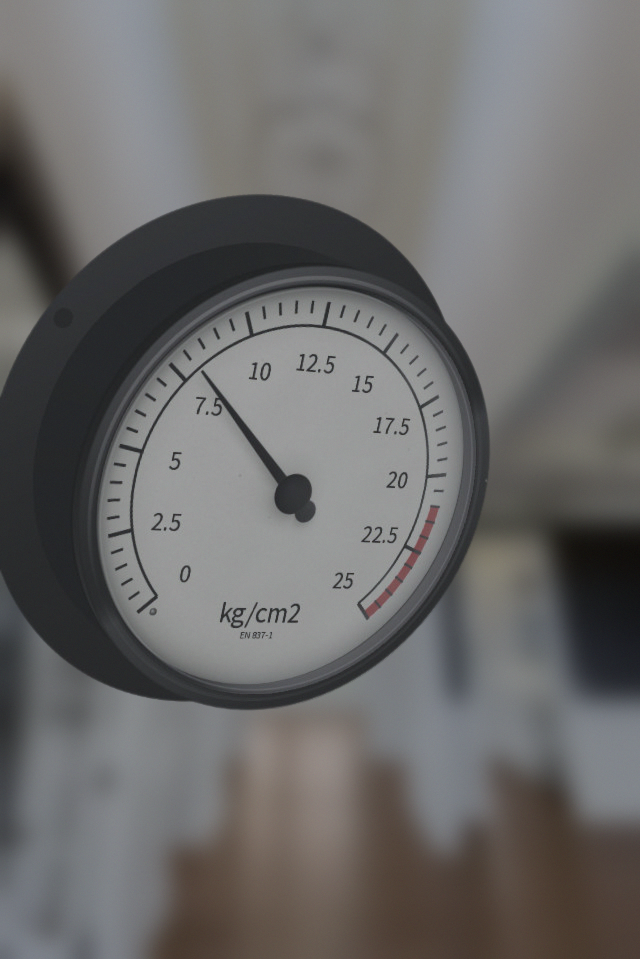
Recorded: 8 (kg/cm²)
